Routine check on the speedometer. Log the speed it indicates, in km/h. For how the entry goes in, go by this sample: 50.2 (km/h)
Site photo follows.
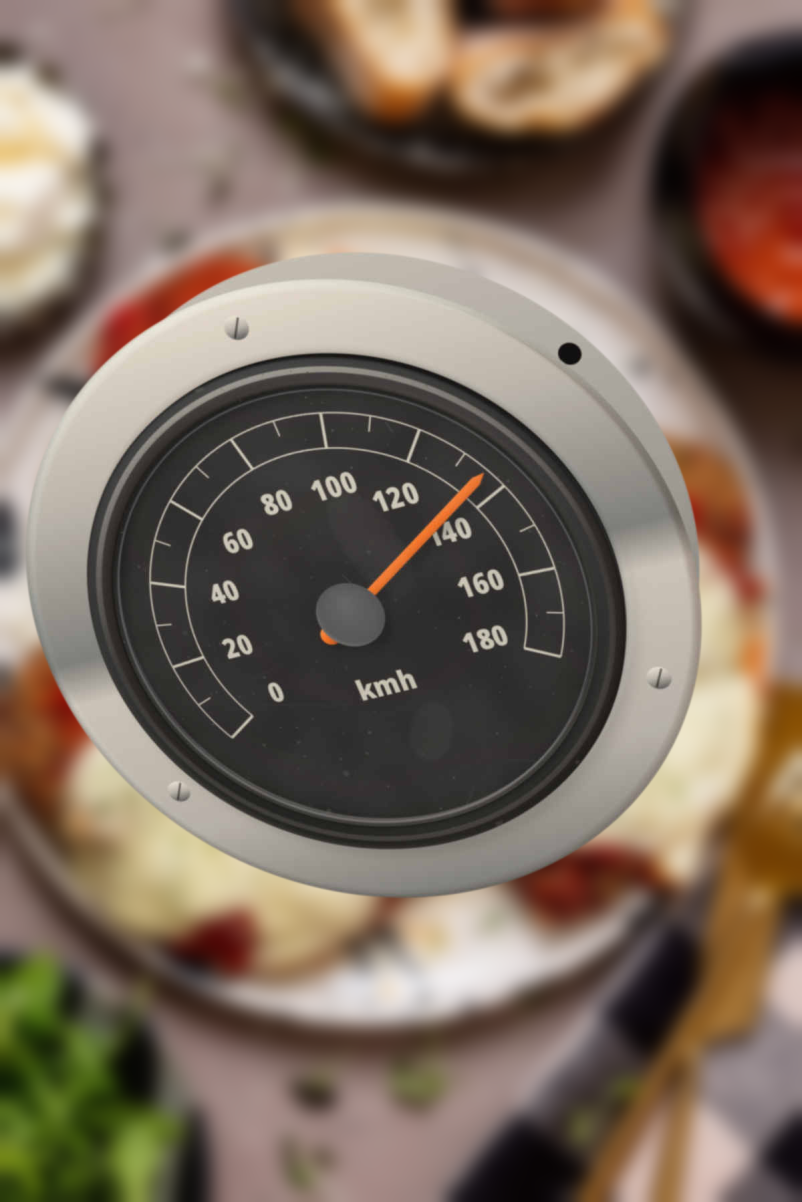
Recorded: 135 (km/h)
